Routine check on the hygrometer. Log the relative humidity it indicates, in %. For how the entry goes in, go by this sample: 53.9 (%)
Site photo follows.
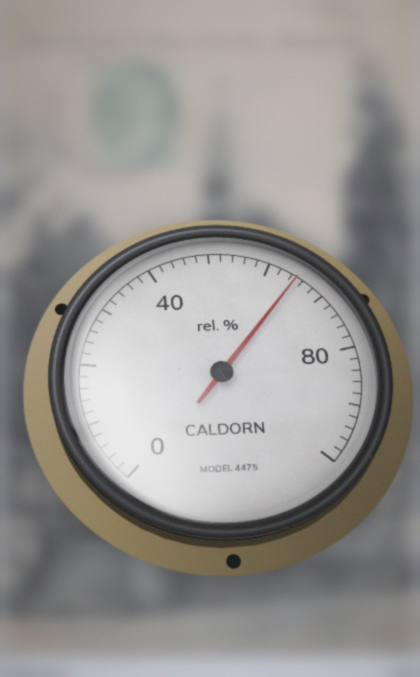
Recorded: 65 (%)
